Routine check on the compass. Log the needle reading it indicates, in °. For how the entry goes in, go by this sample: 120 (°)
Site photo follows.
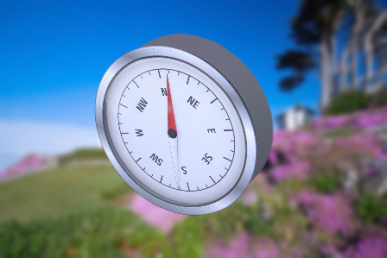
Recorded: 10 (°)
